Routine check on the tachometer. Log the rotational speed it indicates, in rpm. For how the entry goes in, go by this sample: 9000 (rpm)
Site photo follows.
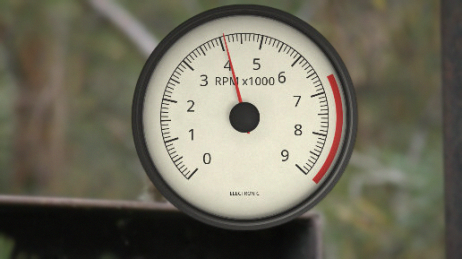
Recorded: 4100 (rpm)
